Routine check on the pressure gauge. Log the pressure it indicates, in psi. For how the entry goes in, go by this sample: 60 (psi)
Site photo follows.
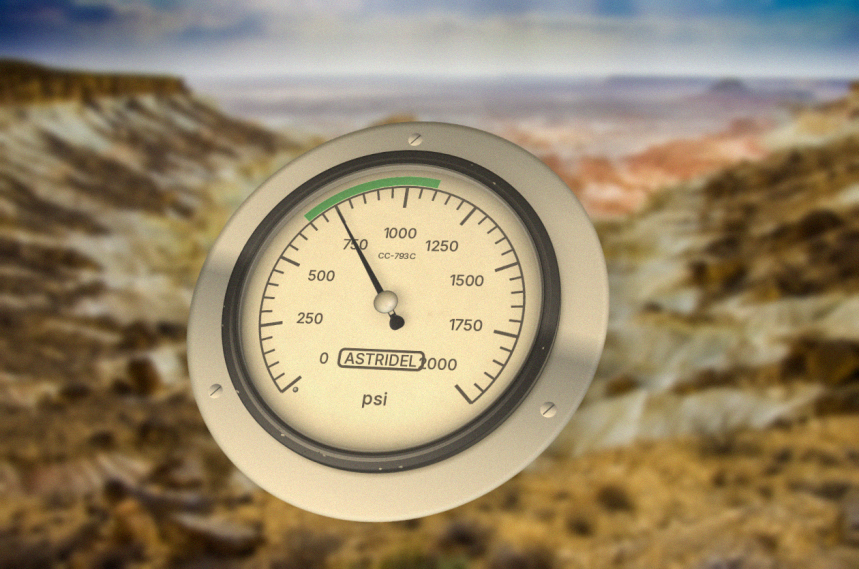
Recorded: 750 (psi)
